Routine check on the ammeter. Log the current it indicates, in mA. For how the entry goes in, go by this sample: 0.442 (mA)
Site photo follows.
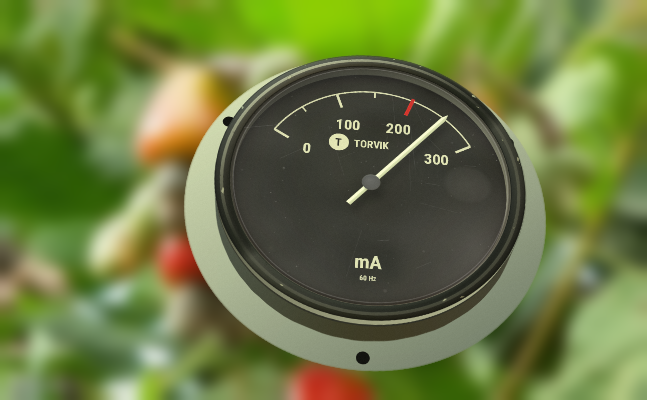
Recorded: 250 (mA)
